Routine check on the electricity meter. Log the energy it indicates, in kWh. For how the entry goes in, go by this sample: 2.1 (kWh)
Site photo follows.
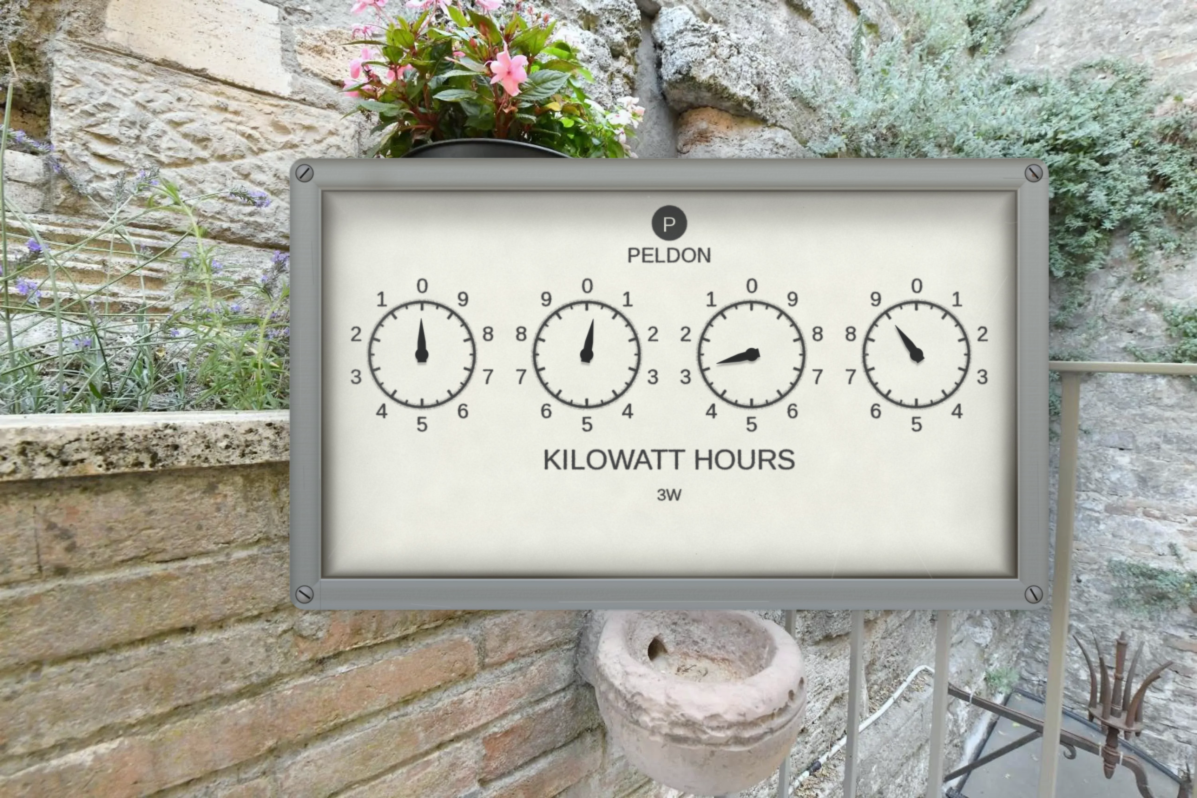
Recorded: 29 (kWh)
